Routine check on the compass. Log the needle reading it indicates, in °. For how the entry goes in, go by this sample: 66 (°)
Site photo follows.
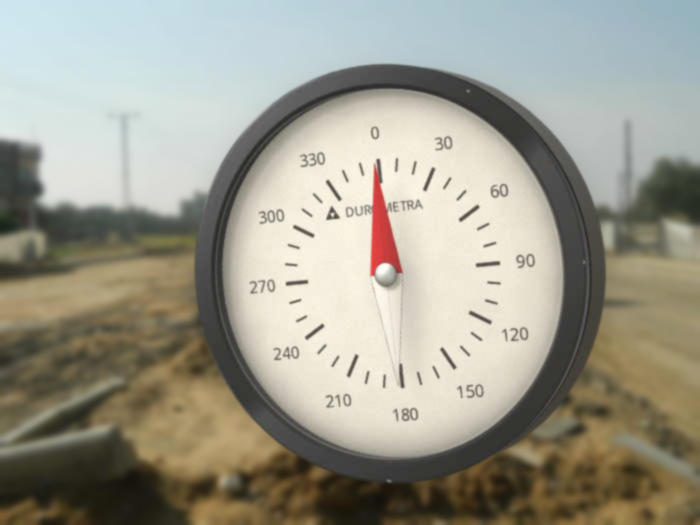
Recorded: 0 (°)
